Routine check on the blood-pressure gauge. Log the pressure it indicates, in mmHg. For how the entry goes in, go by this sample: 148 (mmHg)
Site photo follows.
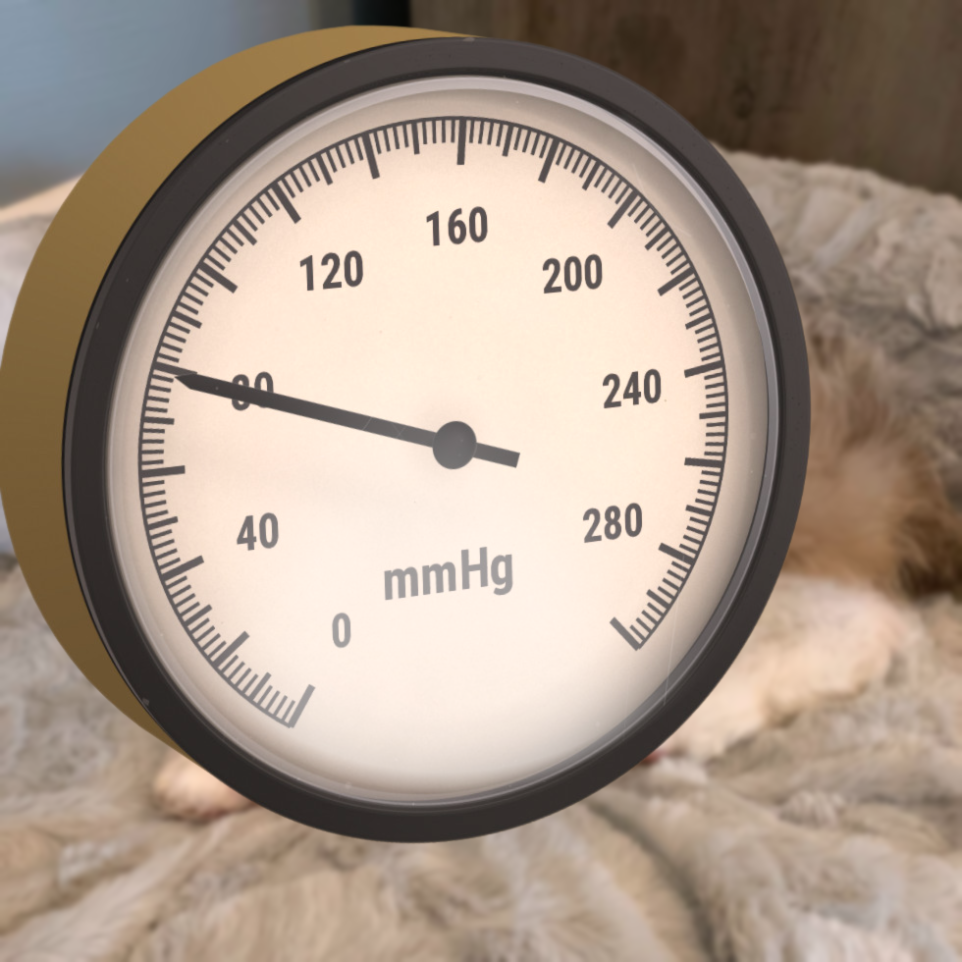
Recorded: 79 (mmHg)
